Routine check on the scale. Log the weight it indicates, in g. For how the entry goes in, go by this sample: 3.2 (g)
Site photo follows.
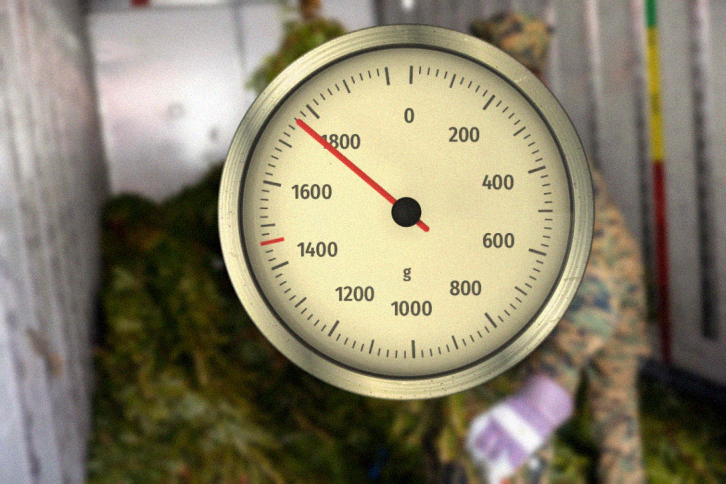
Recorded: 1760 (g)
